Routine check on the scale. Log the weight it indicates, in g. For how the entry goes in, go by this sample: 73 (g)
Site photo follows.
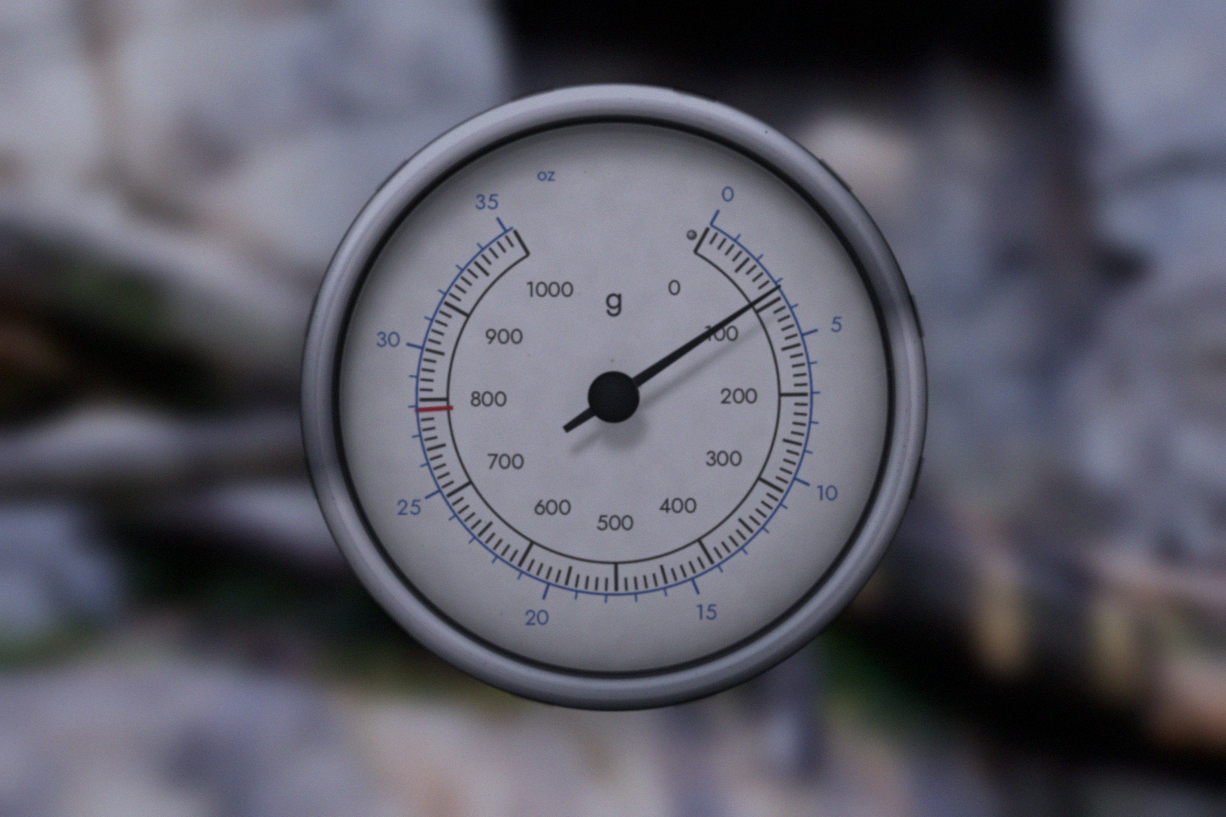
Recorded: 90 (g)
